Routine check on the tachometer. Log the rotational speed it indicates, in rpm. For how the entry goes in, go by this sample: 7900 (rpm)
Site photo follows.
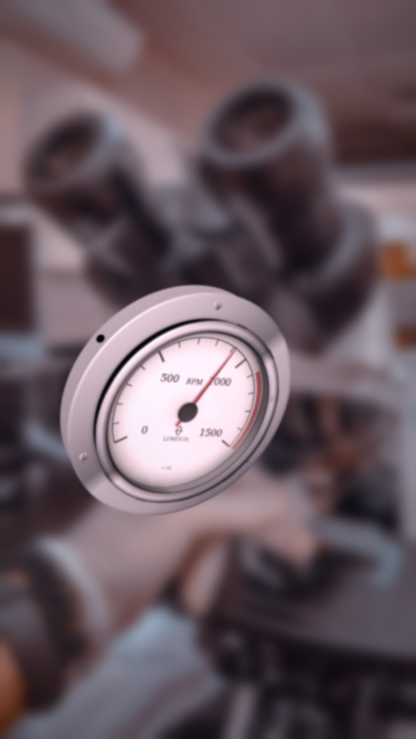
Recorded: 900 (rpm)
